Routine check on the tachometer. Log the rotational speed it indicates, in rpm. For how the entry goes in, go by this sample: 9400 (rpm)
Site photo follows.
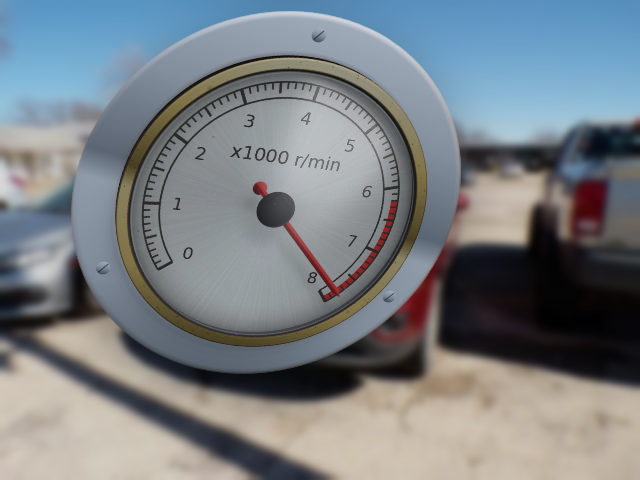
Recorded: 7800 (rpm)
